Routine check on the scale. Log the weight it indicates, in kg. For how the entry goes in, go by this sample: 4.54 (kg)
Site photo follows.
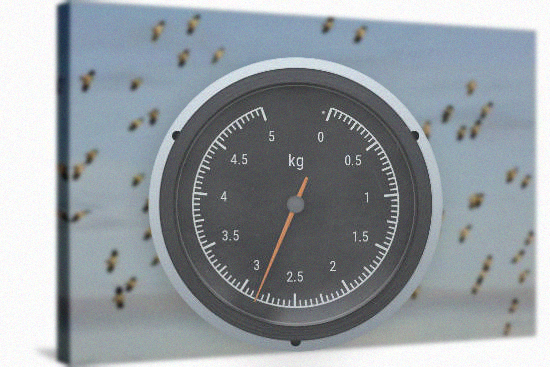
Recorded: 2.85 (kg)
